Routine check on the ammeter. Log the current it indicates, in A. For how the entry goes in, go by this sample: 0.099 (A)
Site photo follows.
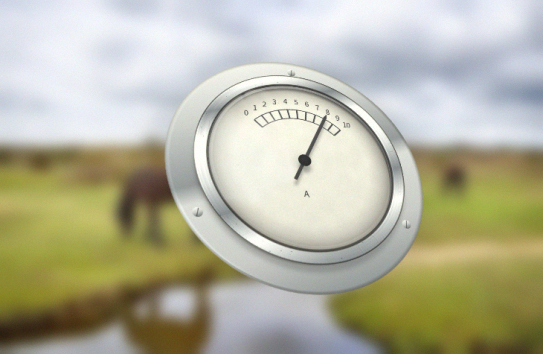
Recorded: 8 (A)
